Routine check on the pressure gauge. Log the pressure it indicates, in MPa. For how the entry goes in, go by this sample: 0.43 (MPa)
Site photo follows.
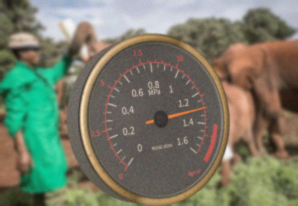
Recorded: 1.3 (MPa)
